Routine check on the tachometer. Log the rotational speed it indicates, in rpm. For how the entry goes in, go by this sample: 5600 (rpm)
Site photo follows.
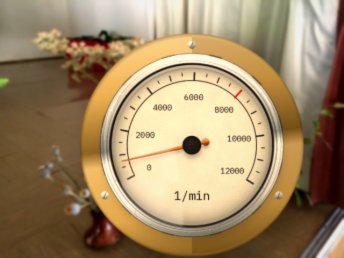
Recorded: 750 (rpm)
